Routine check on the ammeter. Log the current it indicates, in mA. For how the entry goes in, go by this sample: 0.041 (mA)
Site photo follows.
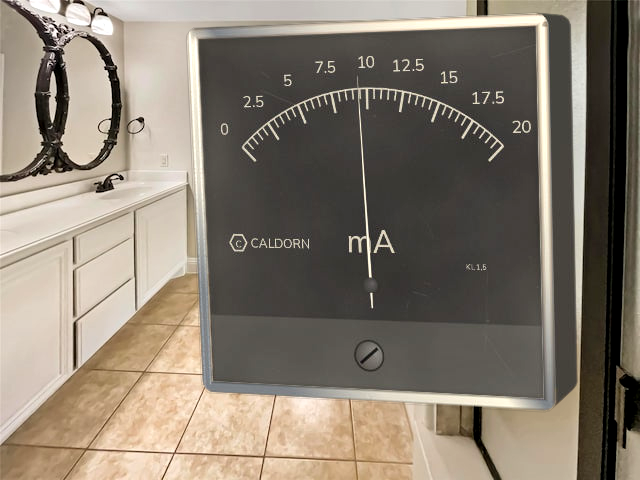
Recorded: 9.5 (mA)
